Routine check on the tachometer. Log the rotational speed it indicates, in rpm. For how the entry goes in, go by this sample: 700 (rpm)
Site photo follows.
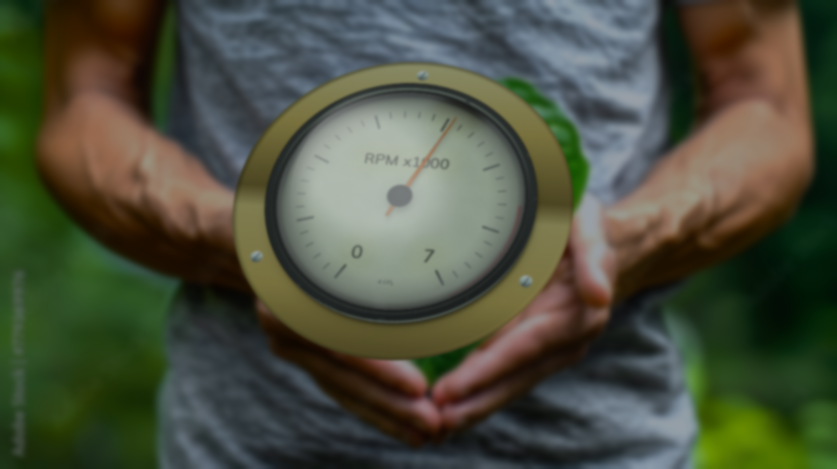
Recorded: 4100 (rpm)
